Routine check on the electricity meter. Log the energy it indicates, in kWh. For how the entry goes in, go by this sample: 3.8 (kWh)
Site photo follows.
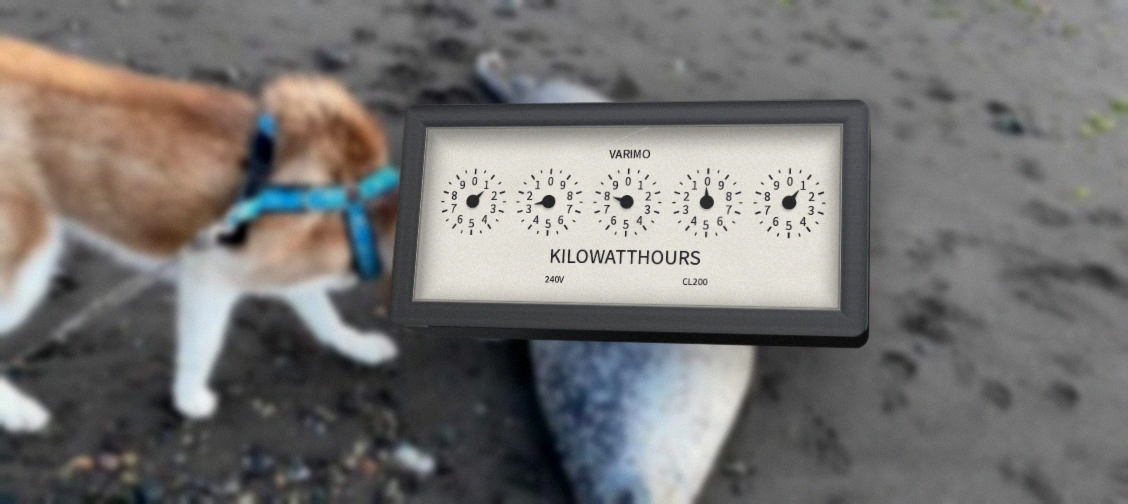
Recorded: 12801 (kWh)
